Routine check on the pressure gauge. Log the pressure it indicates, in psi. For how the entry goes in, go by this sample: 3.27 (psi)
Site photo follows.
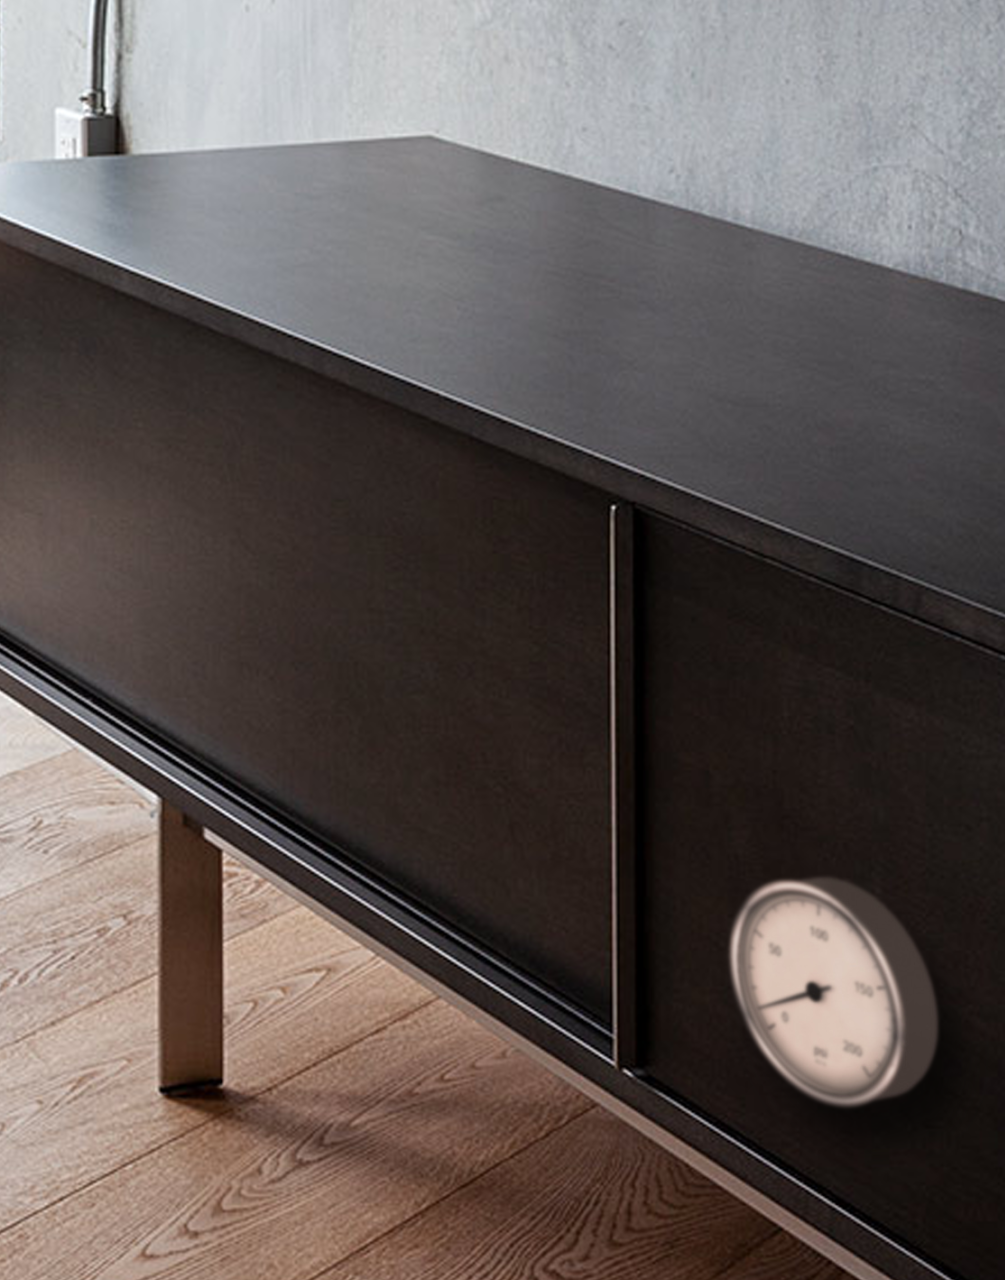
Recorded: 10 (psi)
